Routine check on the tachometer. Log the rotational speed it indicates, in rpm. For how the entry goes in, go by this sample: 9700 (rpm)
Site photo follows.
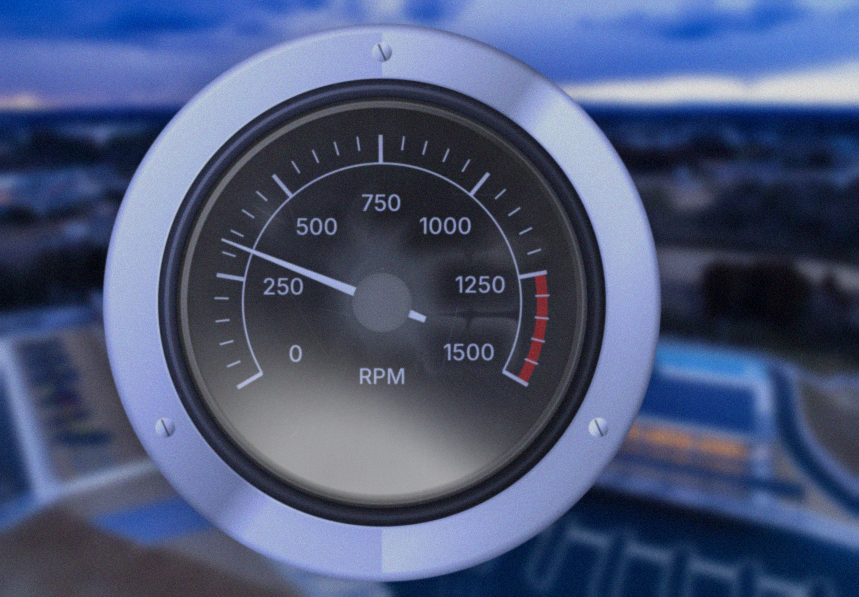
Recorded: 325 (rpm)
